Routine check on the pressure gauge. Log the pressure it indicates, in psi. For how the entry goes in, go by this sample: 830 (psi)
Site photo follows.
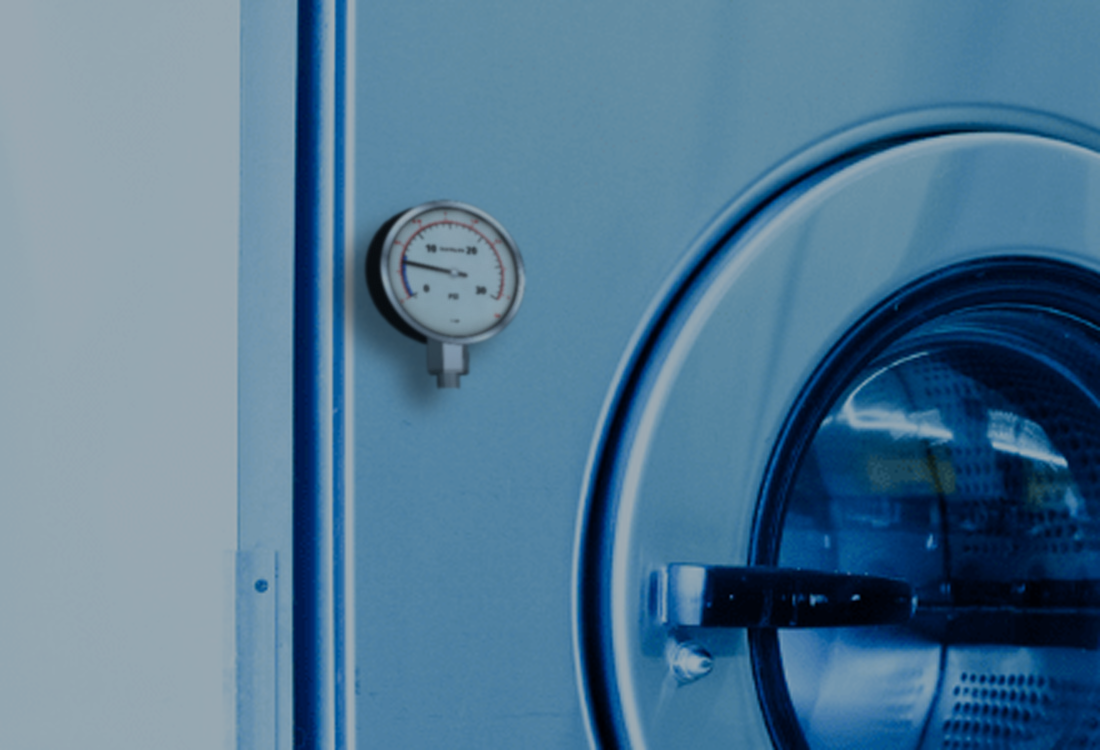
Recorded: 5 (psi)
